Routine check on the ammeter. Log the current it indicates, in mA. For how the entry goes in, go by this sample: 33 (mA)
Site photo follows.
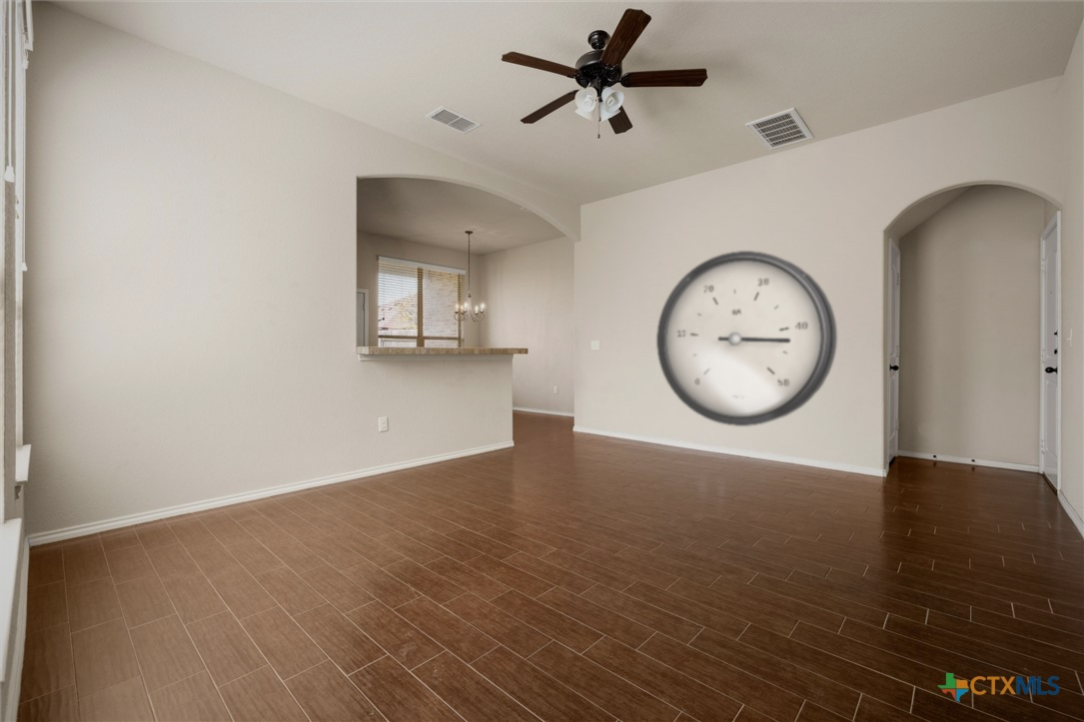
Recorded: 42.5 (mA)
